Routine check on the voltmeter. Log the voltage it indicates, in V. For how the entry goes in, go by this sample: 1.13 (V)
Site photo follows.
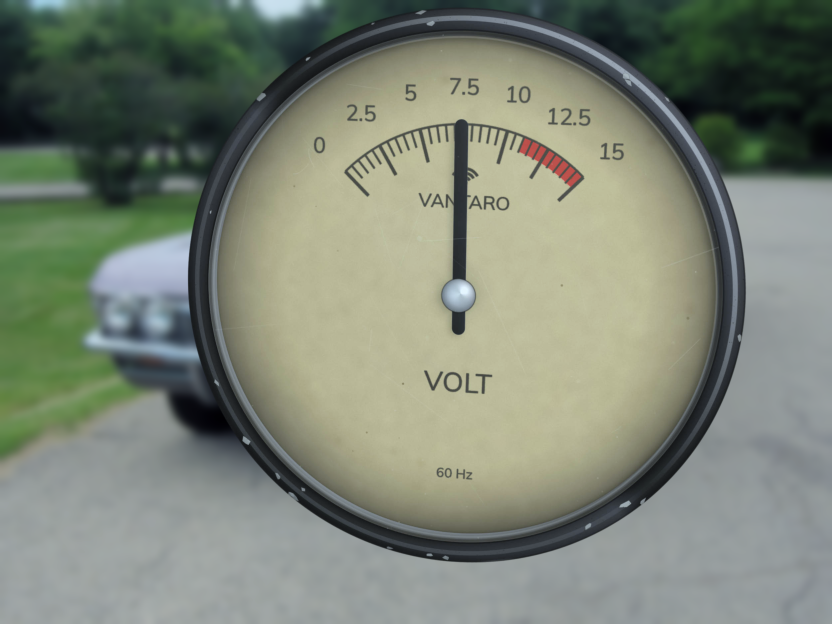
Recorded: 7.5 (V)
